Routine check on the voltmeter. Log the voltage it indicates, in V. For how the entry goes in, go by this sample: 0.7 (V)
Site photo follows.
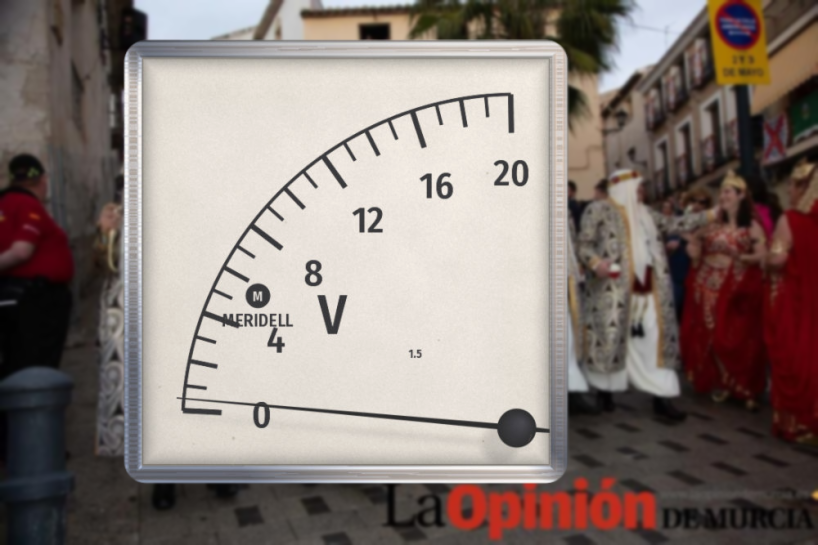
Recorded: 0.5 (V)
